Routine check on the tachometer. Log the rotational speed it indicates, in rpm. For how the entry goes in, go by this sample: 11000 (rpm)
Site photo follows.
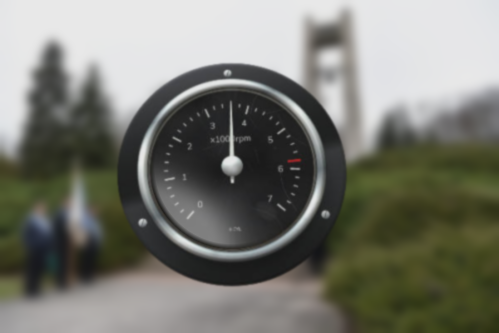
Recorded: 3600 (rpm)
